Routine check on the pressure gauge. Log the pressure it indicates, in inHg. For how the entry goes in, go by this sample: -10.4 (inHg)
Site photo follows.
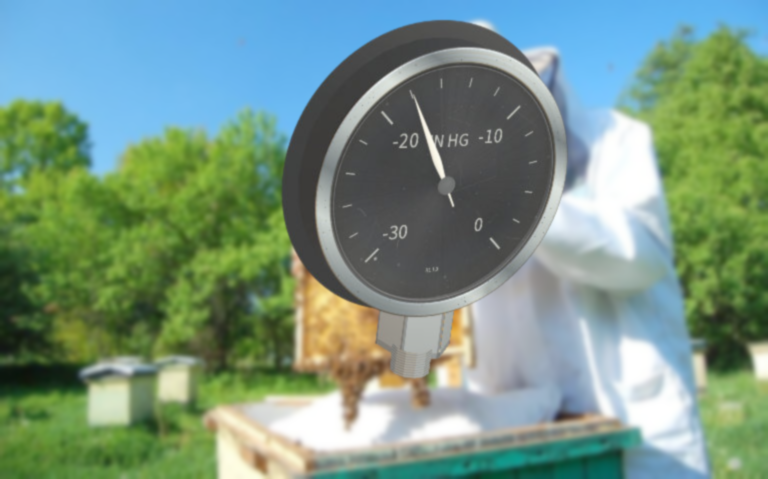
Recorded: -18 (inHg)
